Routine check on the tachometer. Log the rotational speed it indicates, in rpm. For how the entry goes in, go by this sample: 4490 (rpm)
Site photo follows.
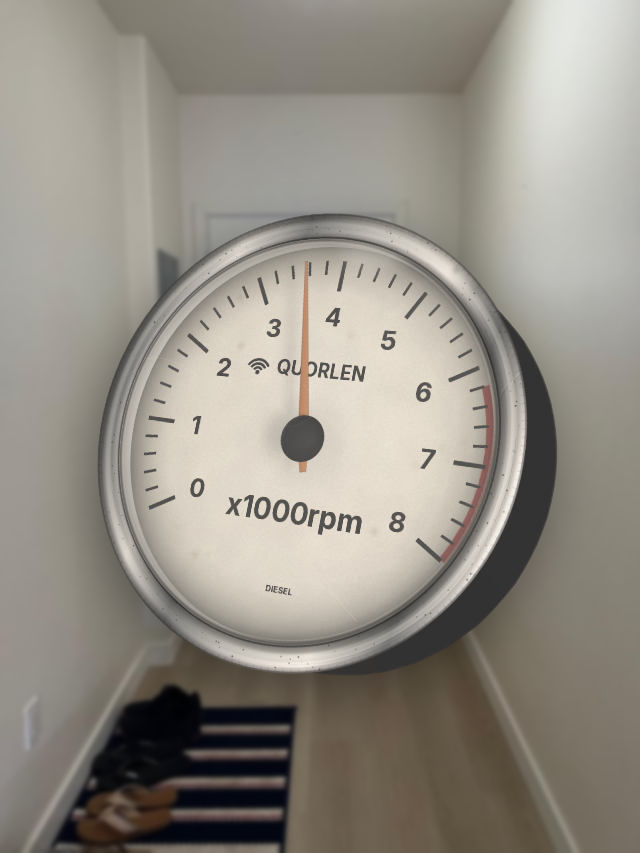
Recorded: 3600 (rpm)
